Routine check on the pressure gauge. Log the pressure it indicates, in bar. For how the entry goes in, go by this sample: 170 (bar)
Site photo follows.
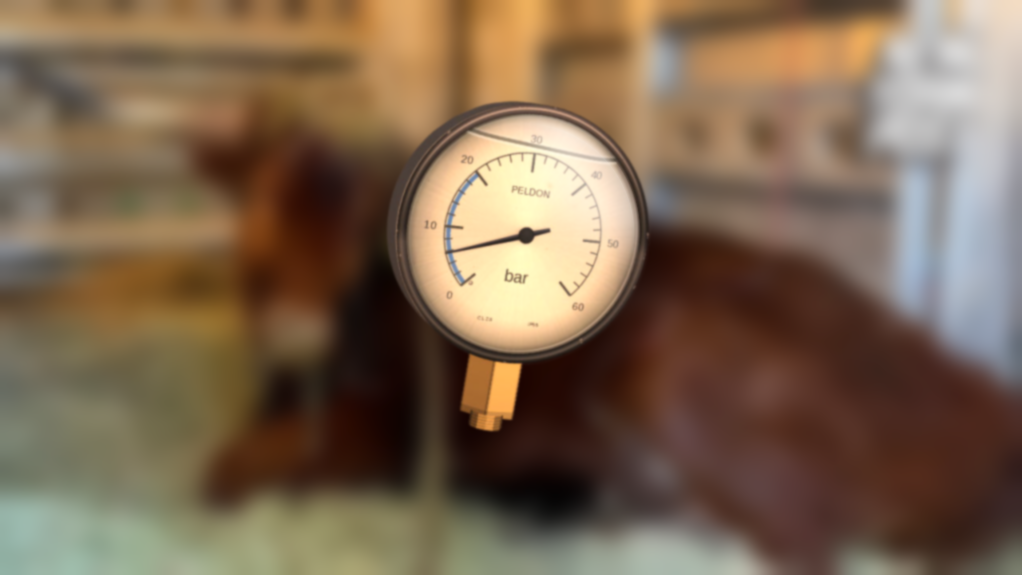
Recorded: 6 (bar)
